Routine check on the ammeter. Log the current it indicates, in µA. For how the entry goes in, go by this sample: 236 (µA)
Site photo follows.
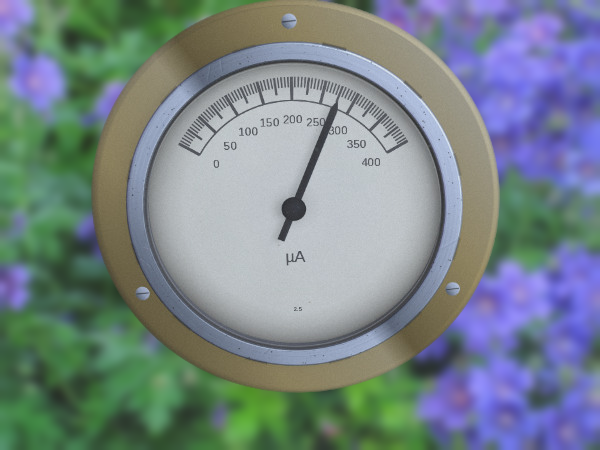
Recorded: 275 (µA)
